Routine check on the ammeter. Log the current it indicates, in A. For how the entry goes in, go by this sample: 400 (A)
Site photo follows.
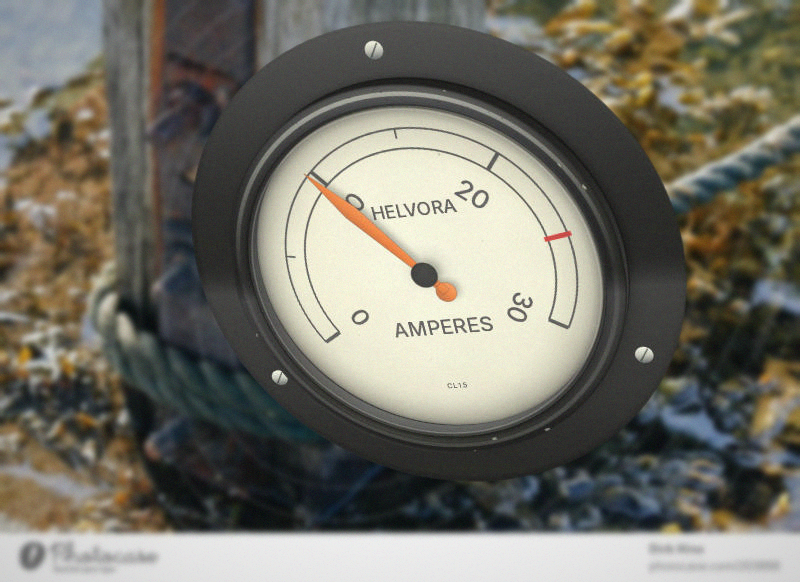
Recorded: 10 (A)
